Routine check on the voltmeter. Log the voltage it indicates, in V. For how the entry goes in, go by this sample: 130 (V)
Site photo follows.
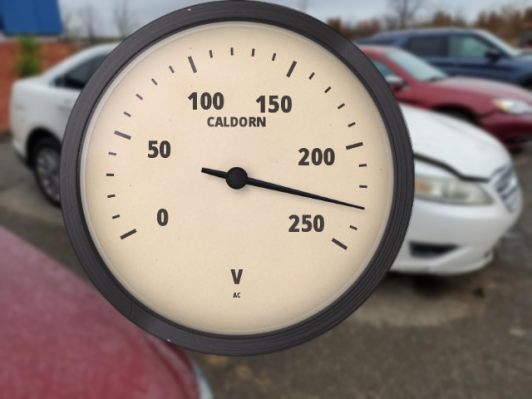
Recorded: 230 (V)
